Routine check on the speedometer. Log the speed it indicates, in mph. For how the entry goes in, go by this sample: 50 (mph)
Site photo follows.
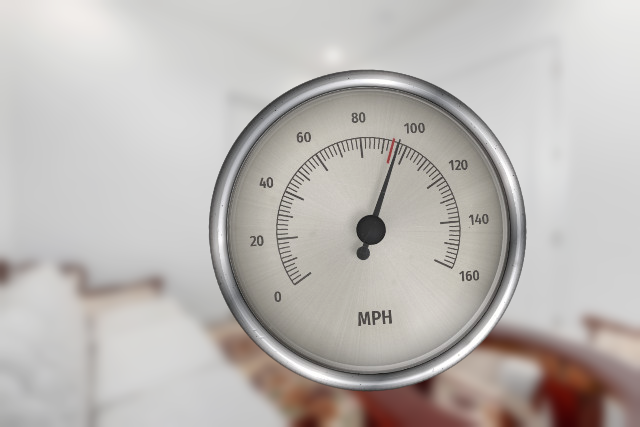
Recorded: 96 (mph)
